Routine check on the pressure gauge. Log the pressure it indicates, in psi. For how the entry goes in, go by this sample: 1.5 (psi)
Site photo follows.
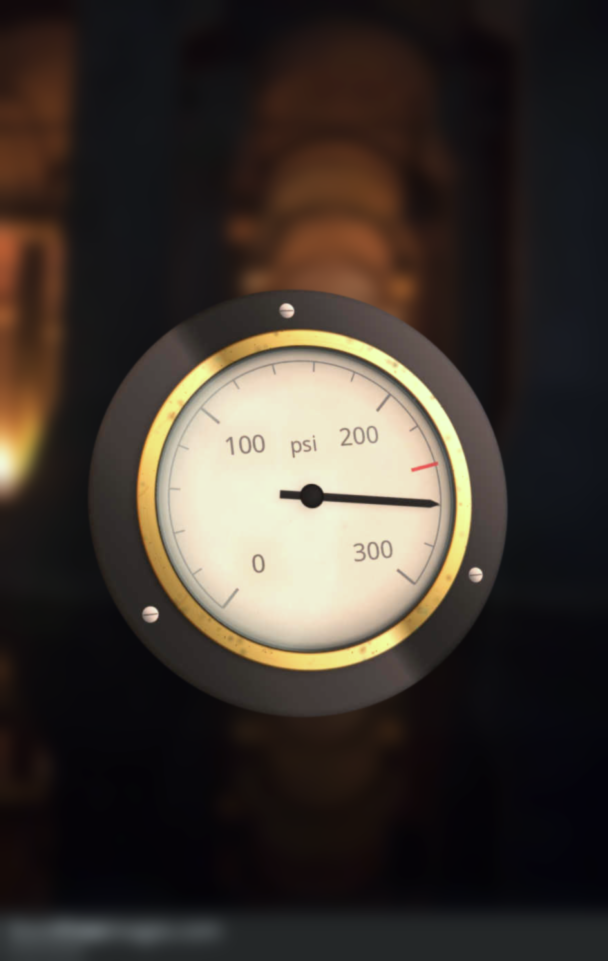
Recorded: 260 (psi)
